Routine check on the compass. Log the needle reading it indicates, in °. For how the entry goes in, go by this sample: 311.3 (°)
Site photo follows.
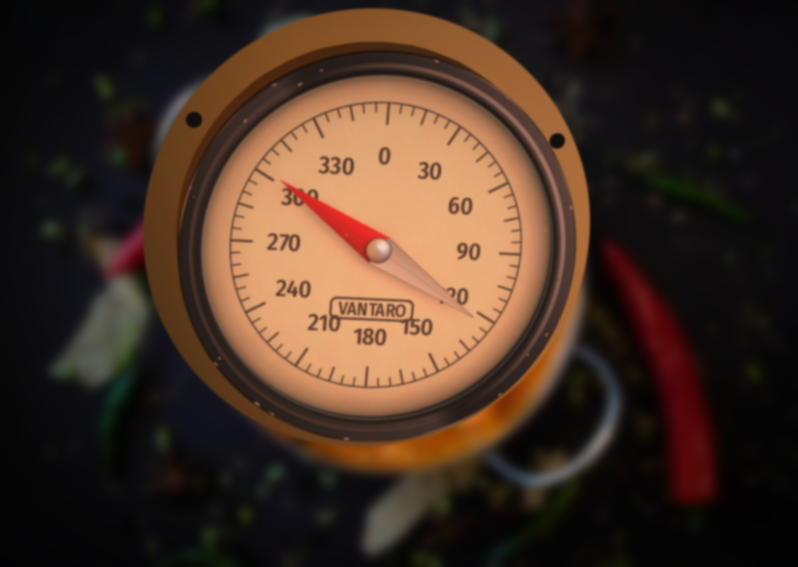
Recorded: 302.5 (°)
